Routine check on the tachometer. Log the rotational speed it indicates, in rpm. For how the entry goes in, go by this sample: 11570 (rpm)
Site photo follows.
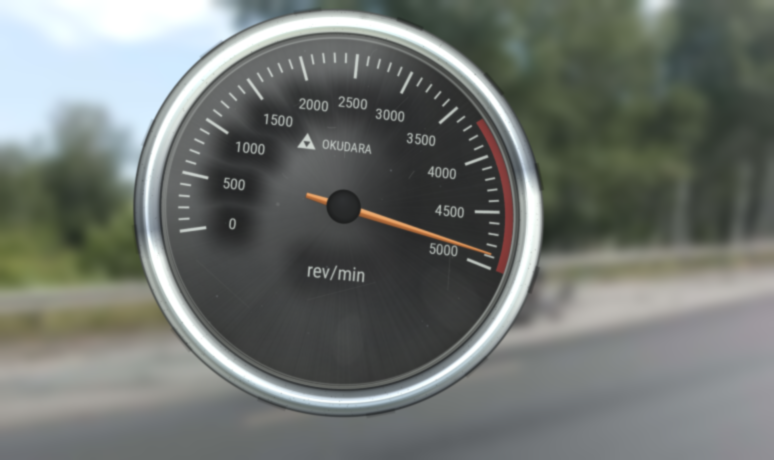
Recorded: 4900 (rpm)
